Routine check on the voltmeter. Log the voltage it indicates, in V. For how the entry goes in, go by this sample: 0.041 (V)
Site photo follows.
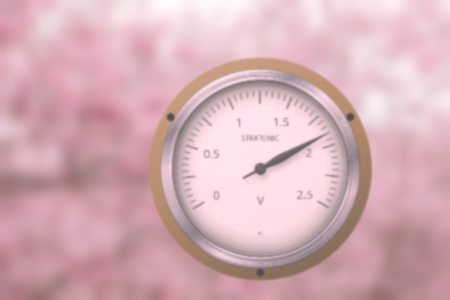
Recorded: 1.9 (V)
